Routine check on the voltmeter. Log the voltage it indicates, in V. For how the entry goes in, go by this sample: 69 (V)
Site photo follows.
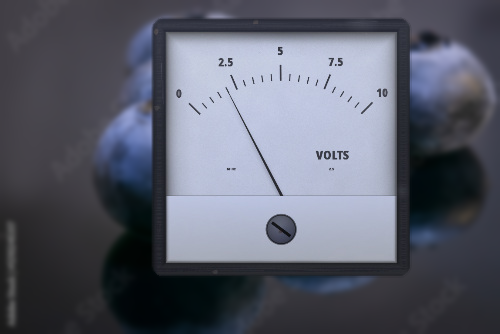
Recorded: 2 (V)
